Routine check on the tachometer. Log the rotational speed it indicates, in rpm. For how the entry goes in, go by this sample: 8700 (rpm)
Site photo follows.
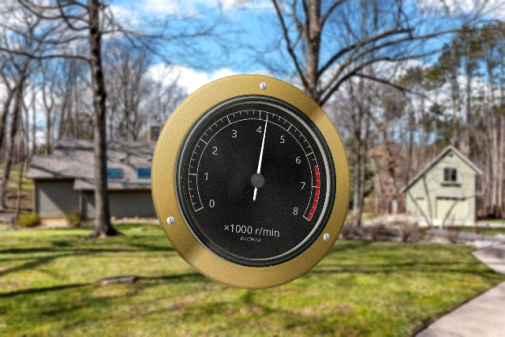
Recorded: 4200 (rpm)
